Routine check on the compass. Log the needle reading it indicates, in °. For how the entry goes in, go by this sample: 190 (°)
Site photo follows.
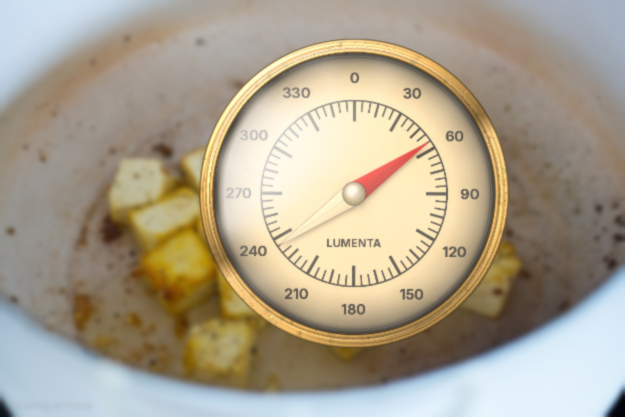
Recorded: 55 (°)
